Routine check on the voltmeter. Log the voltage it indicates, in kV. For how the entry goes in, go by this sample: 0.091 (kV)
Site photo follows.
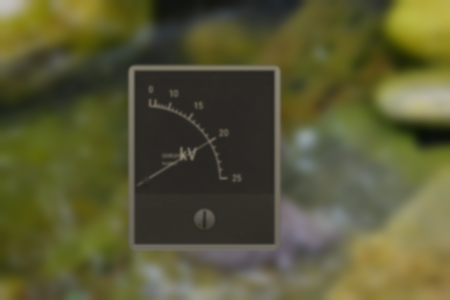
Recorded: 20 (kV)
